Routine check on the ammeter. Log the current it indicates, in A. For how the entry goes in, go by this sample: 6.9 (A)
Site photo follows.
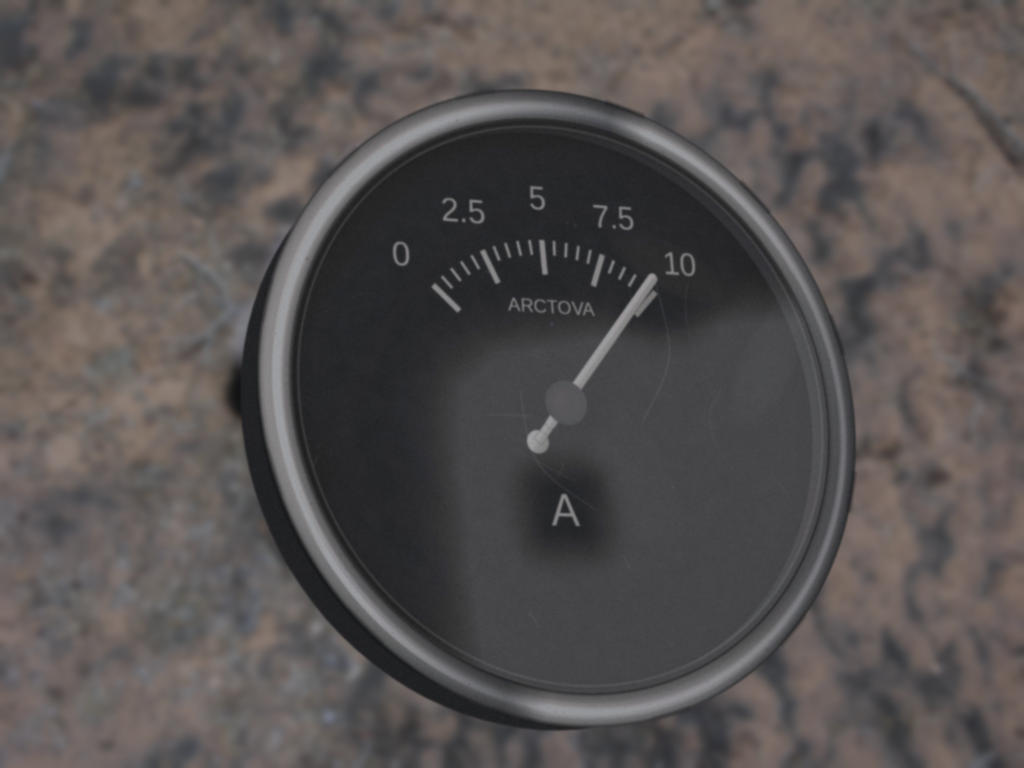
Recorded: 9.5 (A)
